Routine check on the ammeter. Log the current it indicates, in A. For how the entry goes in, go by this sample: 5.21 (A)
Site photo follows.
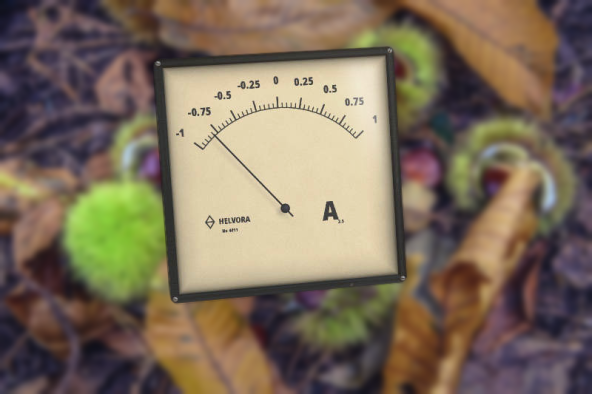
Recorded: -0.8 (A)
